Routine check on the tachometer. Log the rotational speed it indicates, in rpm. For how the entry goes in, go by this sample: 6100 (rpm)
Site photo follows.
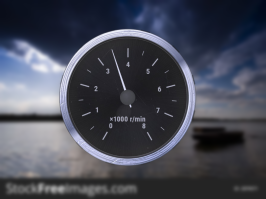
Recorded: 3500 (rpm)
